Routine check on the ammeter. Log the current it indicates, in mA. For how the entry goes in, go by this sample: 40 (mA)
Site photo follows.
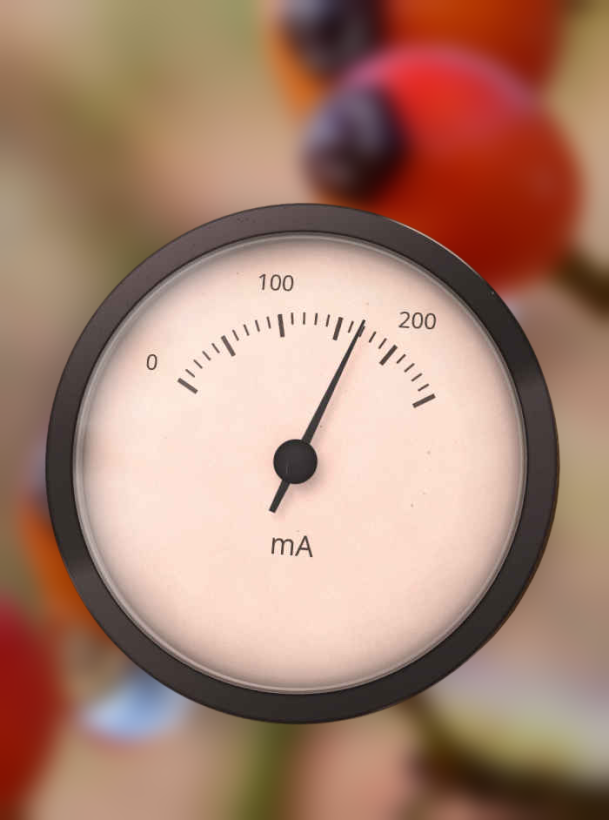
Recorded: 170 (mA)
